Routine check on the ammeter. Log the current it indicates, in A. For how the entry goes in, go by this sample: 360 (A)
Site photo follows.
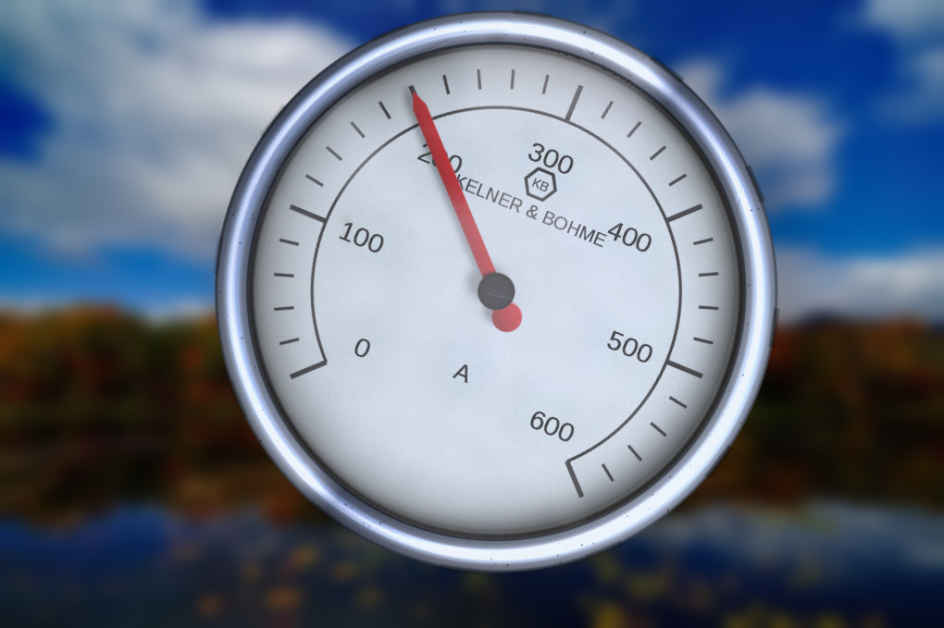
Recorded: 200 (A)
